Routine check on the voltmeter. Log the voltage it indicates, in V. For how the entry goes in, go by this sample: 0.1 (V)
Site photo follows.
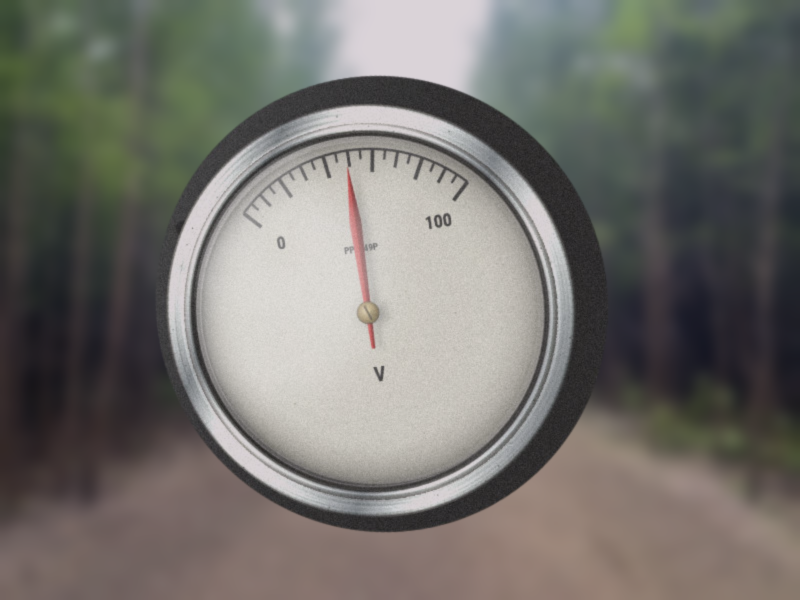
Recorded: 50 (V)
